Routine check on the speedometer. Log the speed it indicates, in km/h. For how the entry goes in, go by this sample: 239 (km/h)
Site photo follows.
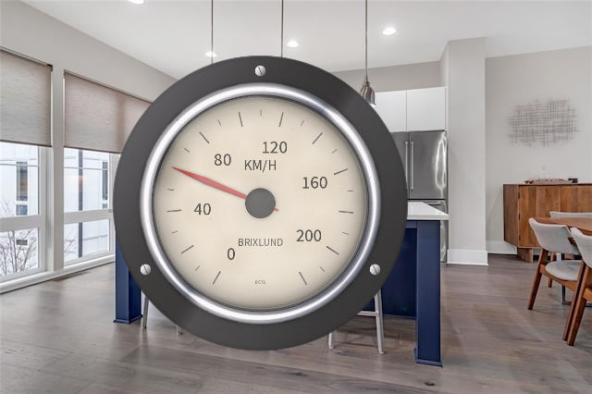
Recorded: 60 (km/h)
